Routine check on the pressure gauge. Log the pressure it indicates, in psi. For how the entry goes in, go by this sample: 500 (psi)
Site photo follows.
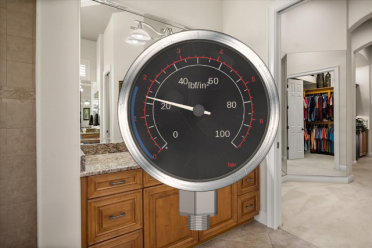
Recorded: 22.5 (psi)
